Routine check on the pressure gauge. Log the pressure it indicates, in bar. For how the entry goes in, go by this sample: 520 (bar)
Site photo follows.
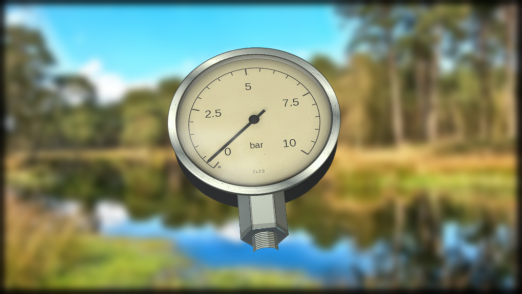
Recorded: 0.25 (bar)
